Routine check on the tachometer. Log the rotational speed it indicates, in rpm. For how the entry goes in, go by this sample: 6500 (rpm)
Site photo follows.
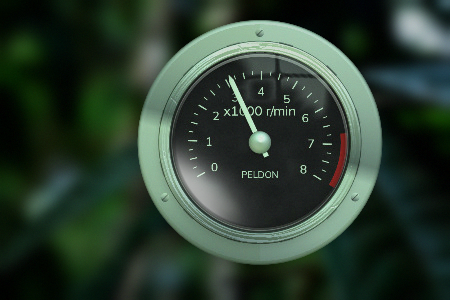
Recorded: 3125 (rpm)
